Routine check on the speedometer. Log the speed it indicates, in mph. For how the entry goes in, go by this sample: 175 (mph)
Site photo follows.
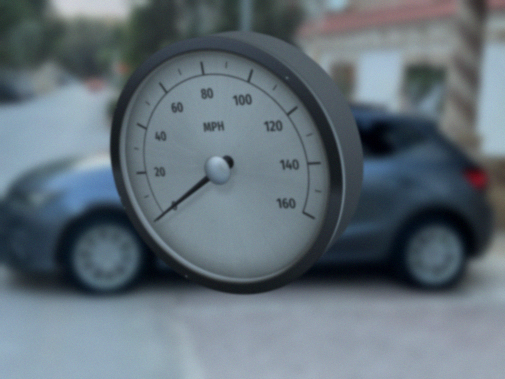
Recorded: 0 (mph)
